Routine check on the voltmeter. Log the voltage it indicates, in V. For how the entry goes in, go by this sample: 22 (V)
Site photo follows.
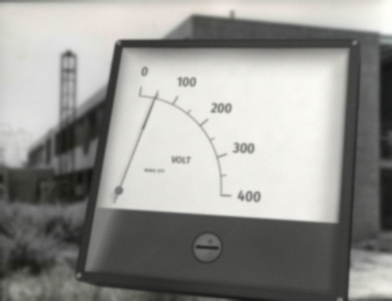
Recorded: 50 (V)
